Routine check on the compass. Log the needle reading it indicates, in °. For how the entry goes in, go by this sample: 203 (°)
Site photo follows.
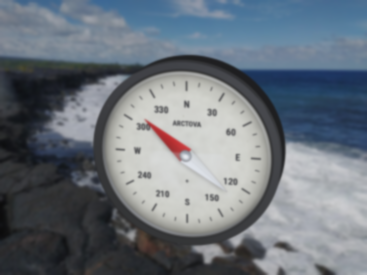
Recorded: 310 (°)
